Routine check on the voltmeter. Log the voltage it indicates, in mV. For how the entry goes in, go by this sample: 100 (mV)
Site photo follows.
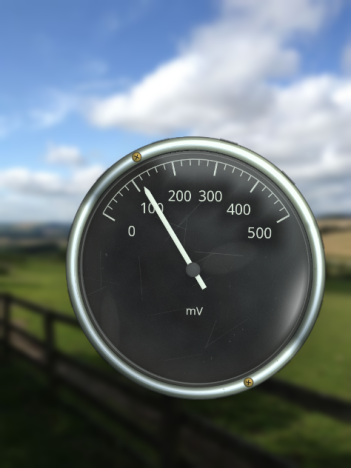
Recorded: 120 (mV)
